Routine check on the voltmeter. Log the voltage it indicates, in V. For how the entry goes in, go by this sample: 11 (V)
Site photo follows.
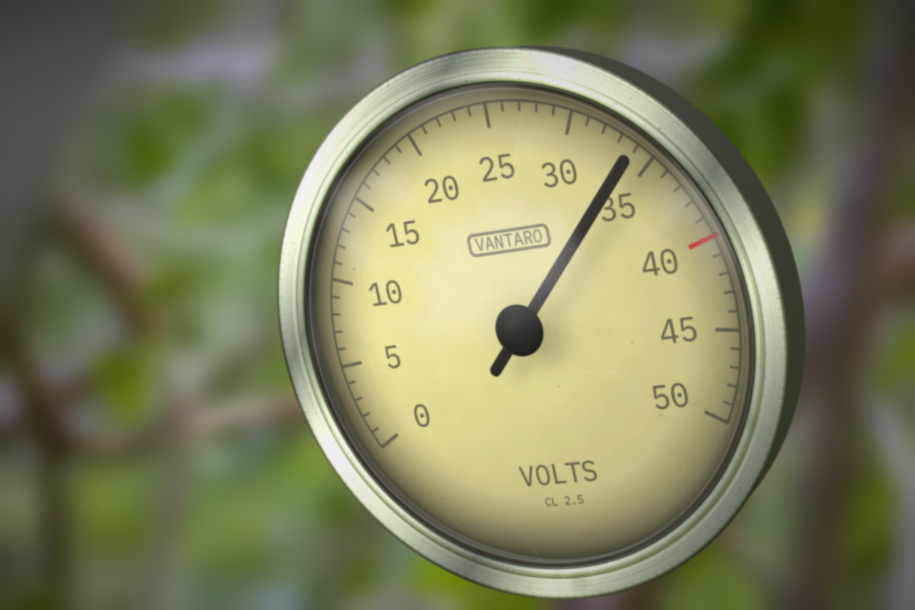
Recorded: 34 (V)
